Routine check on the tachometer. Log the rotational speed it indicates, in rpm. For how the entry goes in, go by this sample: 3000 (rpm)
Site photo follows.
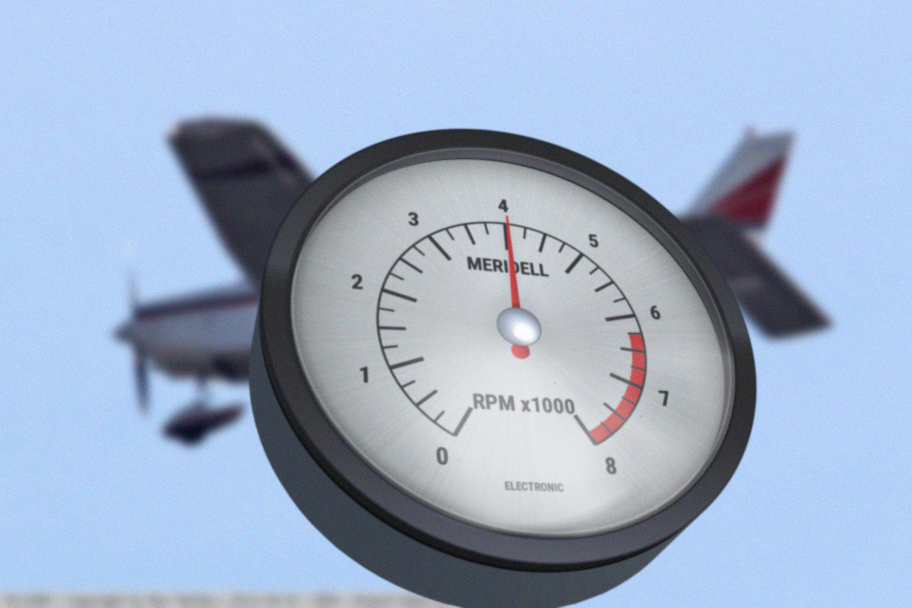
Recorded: 4000 (rpm)
